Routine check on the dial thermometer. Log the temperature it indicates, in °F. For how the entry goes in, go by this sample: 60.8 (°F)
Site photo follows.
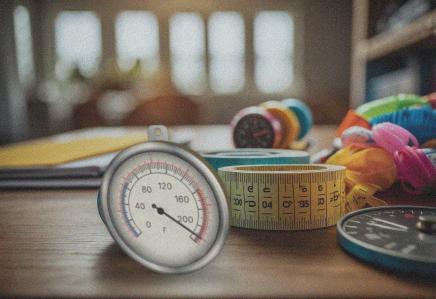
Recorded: 210 (°F)
